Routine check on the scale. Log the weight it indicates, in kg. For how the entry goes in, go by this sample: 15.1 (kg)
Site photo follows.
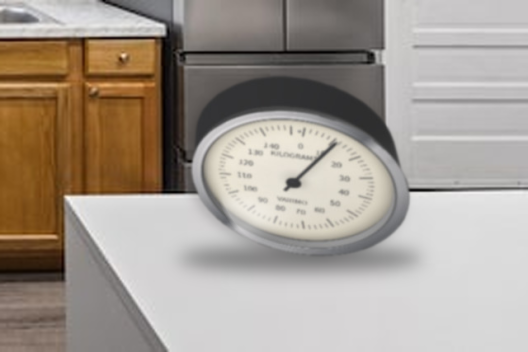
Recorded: 10 (kg)
